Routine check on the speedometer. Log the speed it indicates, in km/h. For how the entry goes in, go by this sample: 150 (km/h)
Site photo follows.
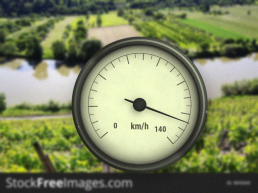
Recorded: 125 (km/h)
